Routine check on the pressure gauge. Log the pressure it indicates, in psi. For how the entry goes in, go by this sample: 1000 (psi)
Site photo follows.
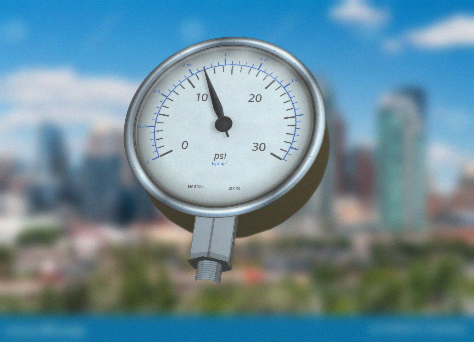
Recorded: 12 (psi)
